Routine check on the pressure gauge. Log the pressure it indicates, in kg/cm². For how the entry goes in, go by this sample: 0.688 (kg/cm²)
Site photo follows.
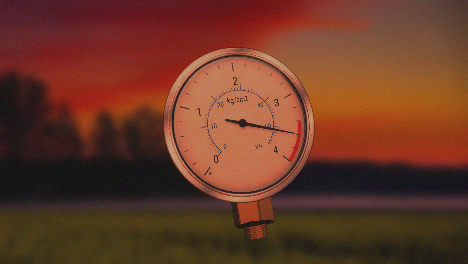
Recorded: 3.6 (kg/cm²)
